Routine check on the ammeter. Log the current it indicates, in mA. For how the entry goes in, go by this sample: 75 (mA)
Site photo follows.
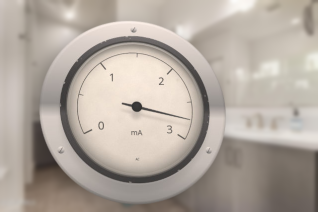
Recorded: 2.75 (mA)
